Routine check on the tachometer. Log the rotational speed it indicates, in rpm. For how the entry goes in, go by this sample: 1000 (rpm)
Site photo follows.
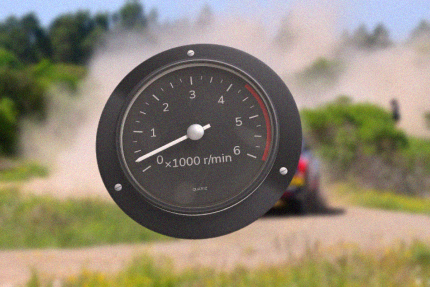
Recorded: 250 (rpm)
